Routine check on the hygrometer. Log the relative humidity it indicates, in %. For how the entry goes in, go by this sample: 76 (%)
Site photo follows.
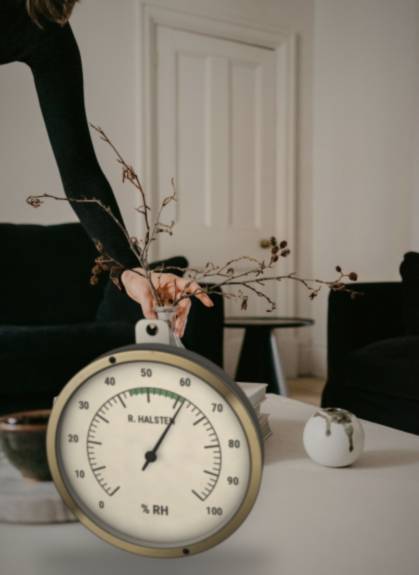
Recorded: 62 (%)
